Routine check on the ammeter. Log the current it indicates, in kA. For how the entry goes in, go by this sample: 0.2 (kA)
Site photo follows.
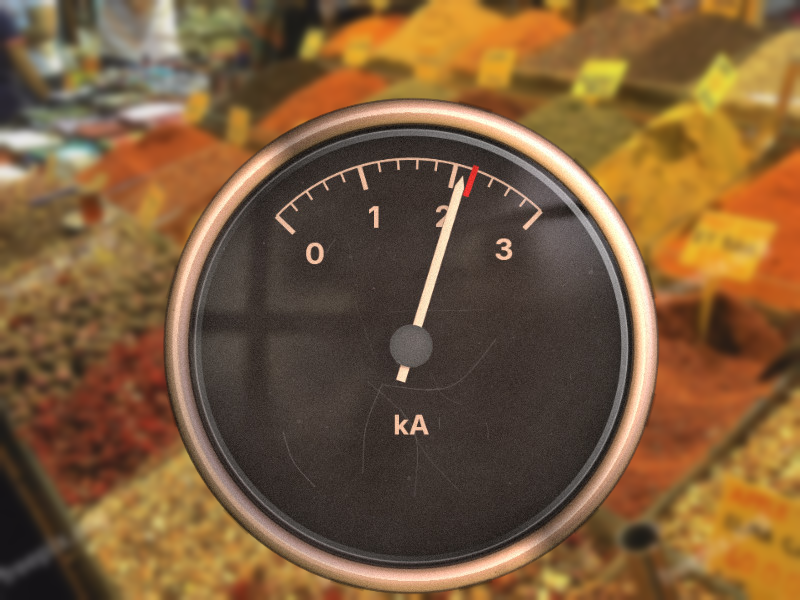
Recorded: 2.1 (kA)
